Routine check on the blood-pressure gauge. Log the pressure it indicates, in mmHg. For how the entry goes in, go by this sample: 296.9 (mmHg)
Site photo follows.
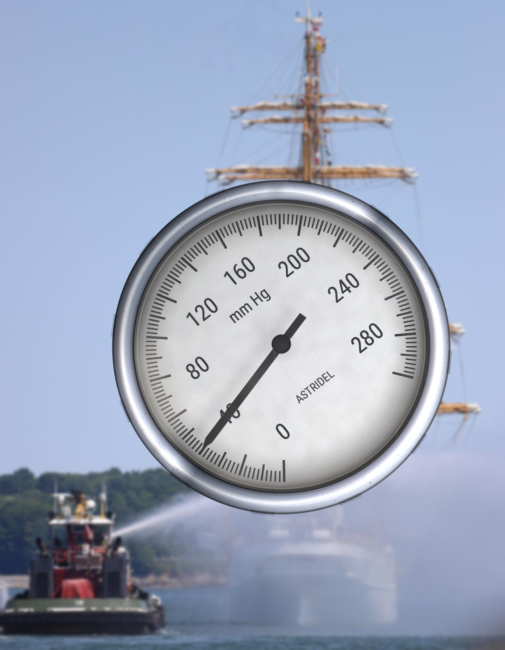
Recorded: 40 (mmHg)
